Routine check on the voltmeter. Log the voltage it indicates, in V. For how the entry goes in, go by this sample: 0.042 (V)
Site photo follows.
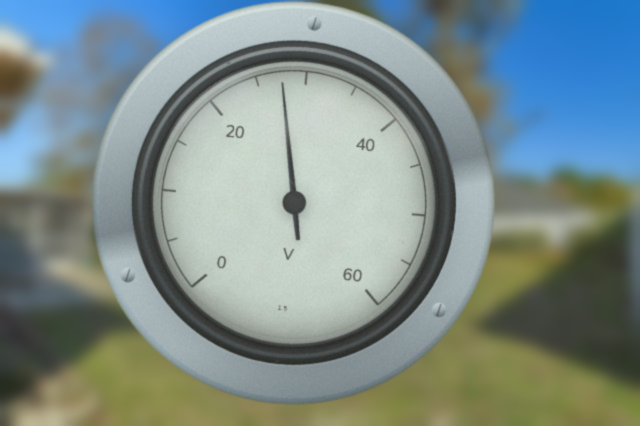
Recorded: 27.5 (V)
